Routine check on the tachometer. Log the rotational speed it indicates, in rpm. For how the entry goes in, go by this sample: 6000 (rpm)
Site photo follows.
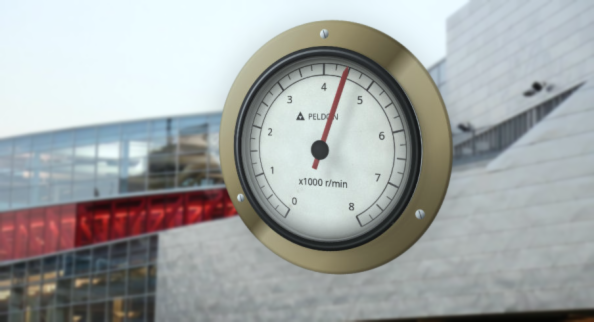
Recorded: 4500 (rpm)
